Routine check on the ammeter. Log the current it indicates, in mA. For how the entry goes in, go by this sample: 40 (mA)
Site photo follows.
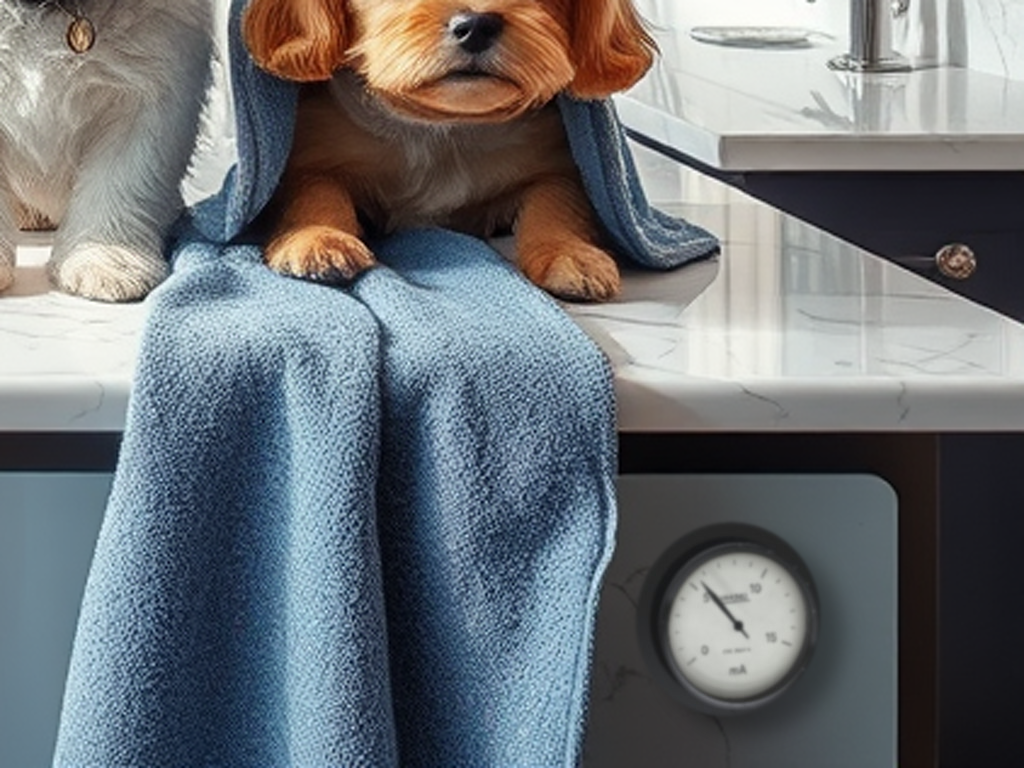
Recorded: 5.5 (mA)
